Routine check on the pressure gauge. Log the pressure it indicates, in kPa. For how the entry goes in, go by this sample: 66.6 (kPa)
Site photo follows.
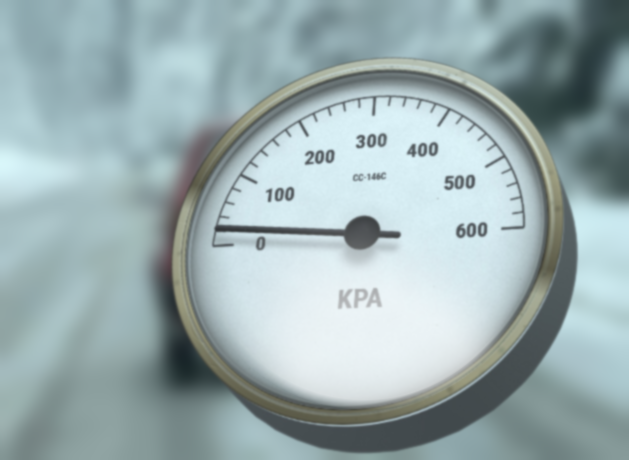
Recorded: 20 (kPa)
